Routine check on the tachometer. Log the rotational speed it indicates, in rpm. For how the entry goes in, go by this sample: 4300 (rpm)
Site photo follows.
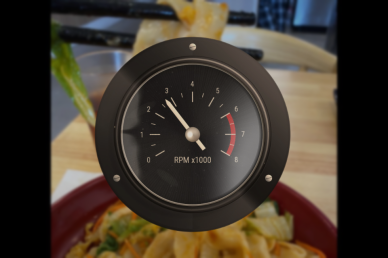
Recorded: 2750 (rpm)
